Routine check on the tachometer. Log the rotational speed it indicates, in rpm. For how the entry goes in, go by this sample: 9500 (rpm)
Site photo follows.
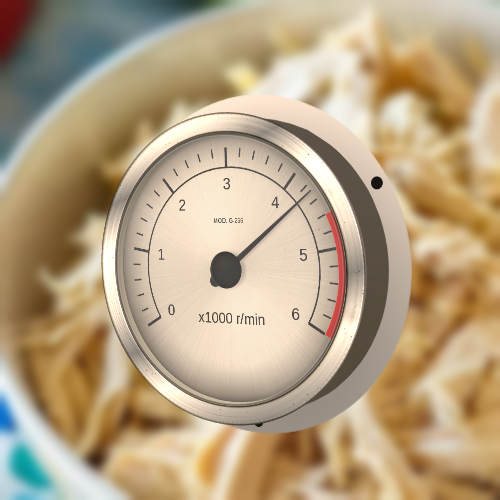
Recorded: 4300 (rpm)
